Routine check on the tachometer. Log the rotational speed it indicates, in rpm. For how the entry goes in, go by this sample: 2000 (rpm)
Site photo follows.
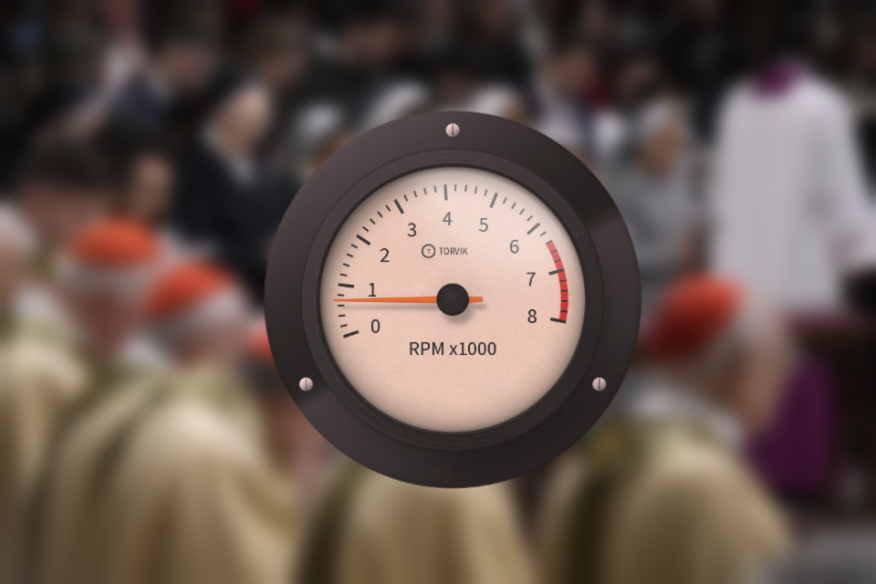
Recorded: 700 (rpm)
